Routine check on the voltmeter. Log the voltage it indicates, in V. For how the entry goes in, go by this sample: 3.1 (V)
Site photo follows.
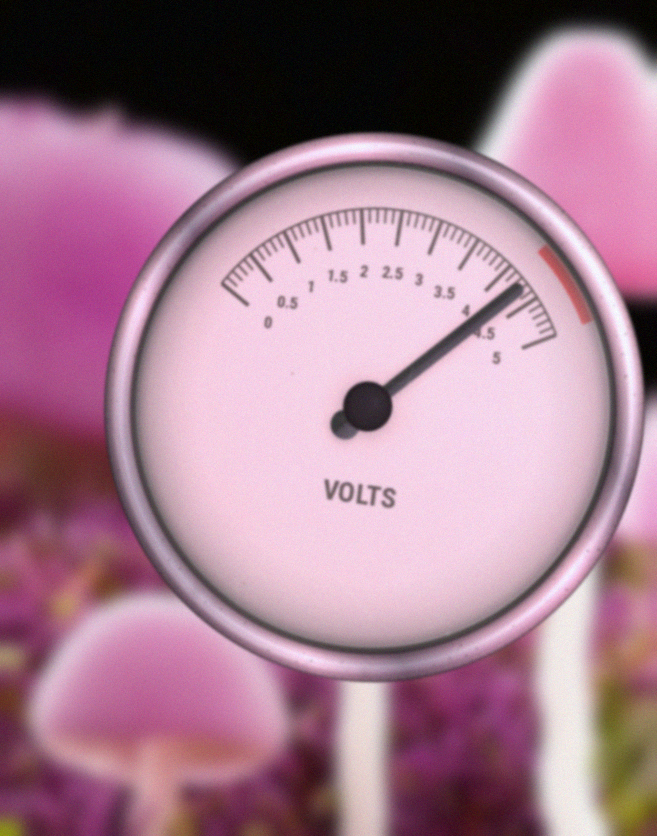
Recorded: 4.3 (V)
